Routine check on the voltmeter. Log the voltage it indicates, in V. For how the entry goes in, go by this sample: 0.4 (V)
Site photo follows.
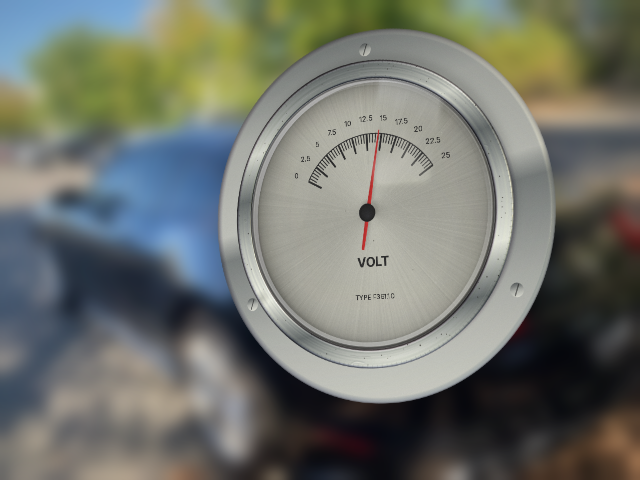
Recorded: 15 (V)
